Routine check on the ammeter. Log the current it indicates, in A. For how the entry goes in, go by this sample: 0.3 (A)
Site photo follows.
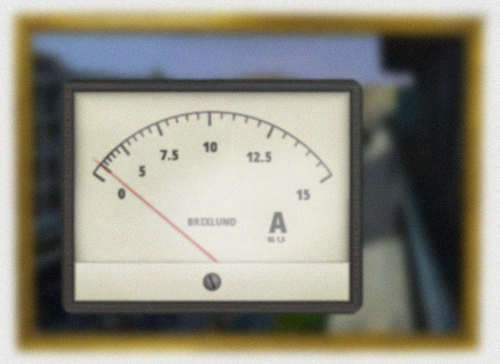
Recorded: 2.5 (A)
